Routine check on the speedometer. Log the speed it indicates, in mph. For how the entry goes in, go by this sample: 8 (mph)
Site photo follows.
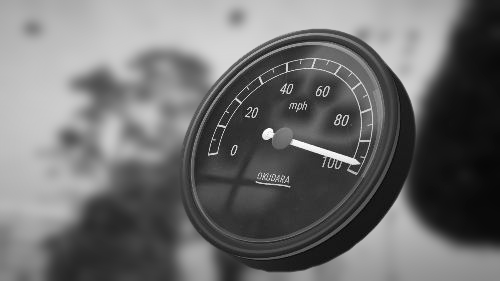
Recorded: 97.5 (mph)
